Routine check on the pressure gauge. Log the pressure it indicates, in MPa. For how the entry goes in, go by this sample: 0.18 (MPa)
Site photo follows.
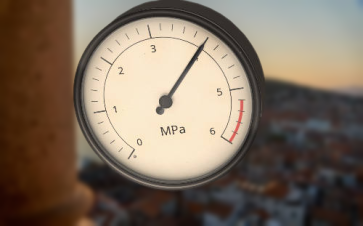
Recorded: 4 (MPa)
